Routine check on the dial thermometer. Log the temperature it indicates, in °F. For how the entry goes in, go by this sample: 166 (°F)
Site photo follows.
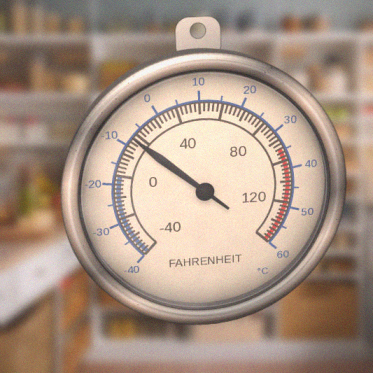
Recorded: 18 (°F)
